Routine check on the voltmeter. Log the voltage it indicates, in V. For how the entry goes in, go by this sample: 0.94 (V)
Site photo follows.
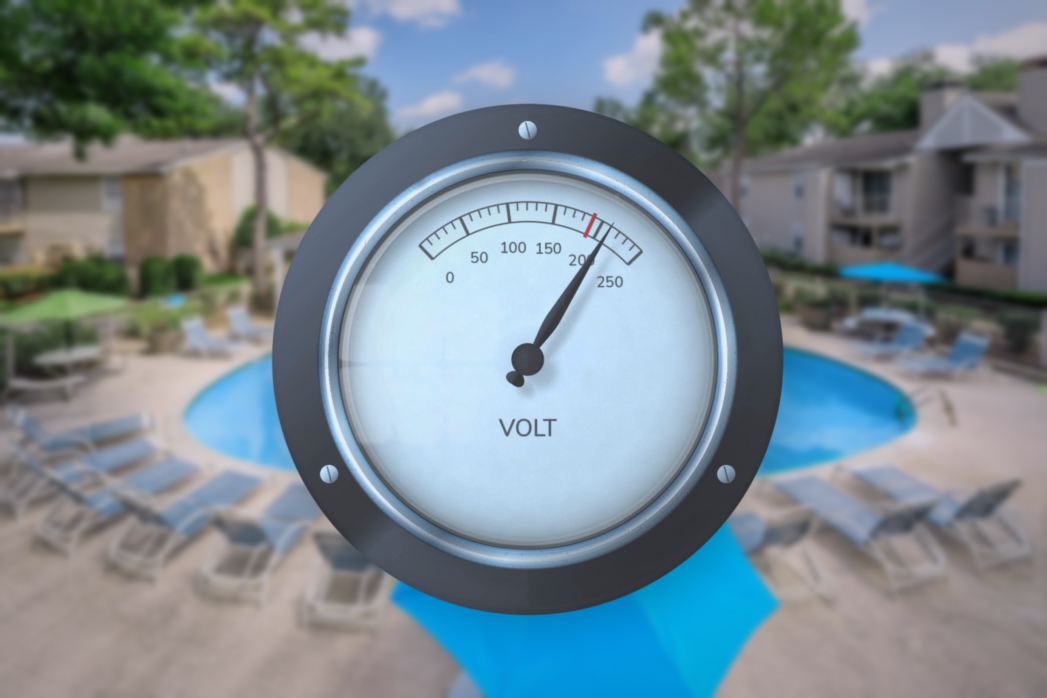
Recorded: 210 (V)
